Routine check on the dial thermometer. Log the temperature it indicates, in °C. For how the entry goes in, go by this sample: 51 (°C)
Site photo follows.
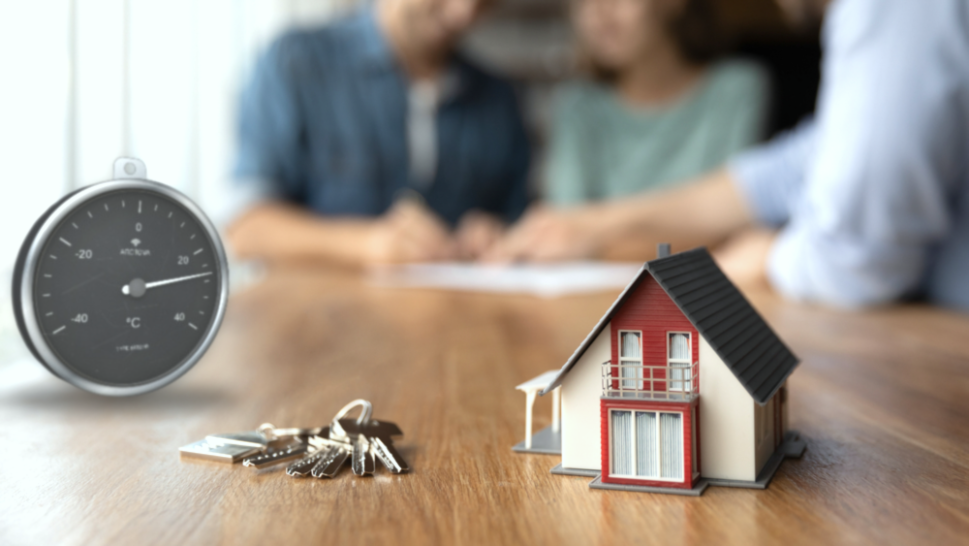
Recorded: 26 (°C)
